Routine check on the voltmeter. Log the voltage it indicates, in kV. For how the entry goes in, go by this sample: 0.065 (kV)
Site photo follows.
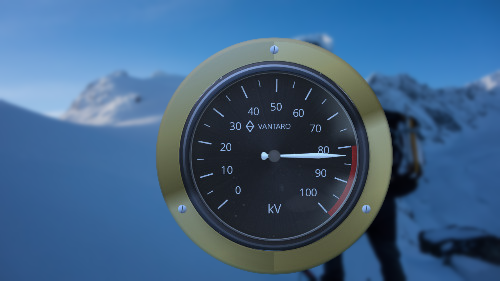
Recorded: 82.5 (kV)
